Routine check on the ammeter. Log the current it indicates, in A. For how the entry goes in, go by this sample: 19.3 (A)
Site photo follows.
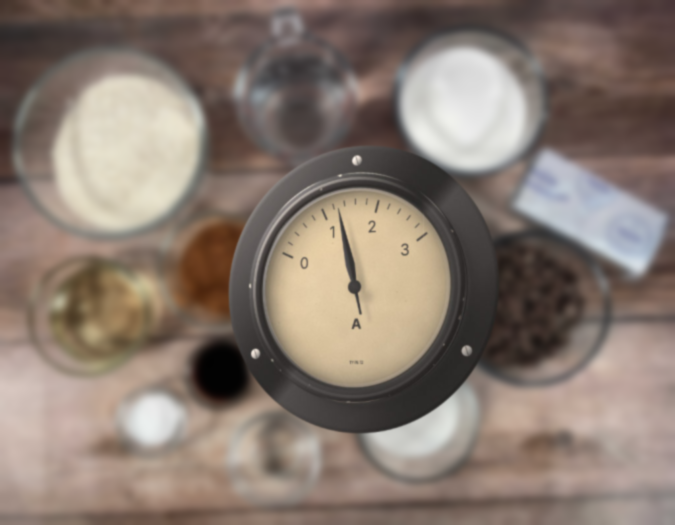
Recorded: 1.3 (A)
